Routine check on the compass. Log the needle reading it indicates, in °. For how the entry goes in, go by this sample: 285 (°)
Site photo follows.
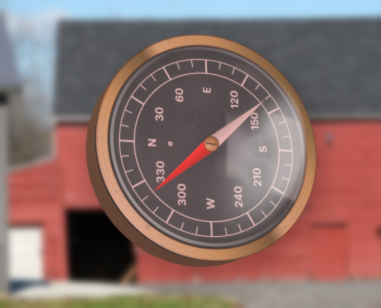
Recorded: 320 (°)
